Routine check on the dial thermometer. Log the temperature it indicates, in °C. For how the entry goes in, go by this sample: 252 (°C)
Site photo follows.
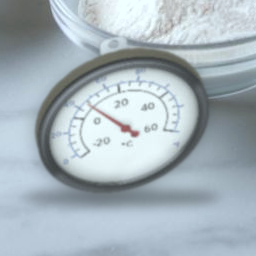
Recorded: 8 (°C)
